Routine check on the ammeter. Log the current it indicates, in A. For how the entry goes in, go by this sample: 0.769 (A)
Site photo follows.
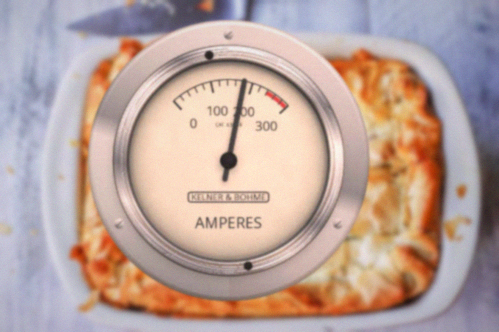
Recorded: 180 (A)
